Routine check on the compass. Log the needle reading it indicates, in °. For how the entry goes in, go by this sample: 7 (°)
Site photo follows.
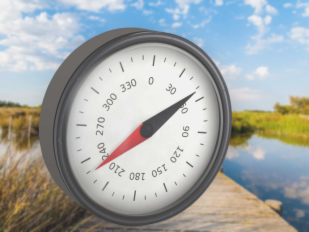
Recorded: 230 (°)
